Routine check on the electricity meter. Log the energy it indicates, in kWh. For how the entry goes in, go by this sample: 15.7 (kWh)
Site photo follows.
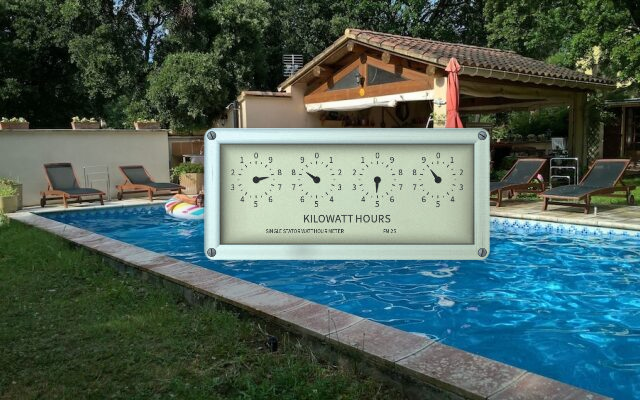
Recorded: 7849 (kWh)
